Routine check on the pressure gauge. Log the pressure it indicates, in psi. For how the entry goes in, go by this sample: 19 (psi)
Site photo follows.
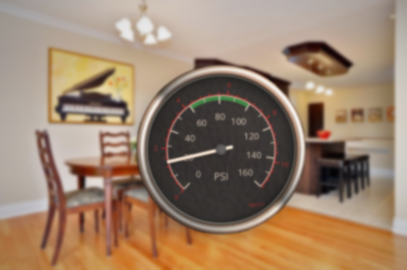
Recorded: 20 (psi)
